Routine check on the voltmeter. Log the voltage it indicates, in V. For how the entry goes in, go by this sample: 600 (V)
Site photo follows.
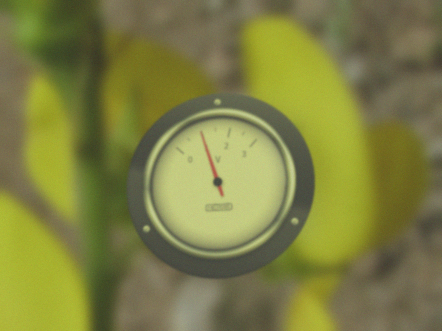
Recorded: 1 (V)
